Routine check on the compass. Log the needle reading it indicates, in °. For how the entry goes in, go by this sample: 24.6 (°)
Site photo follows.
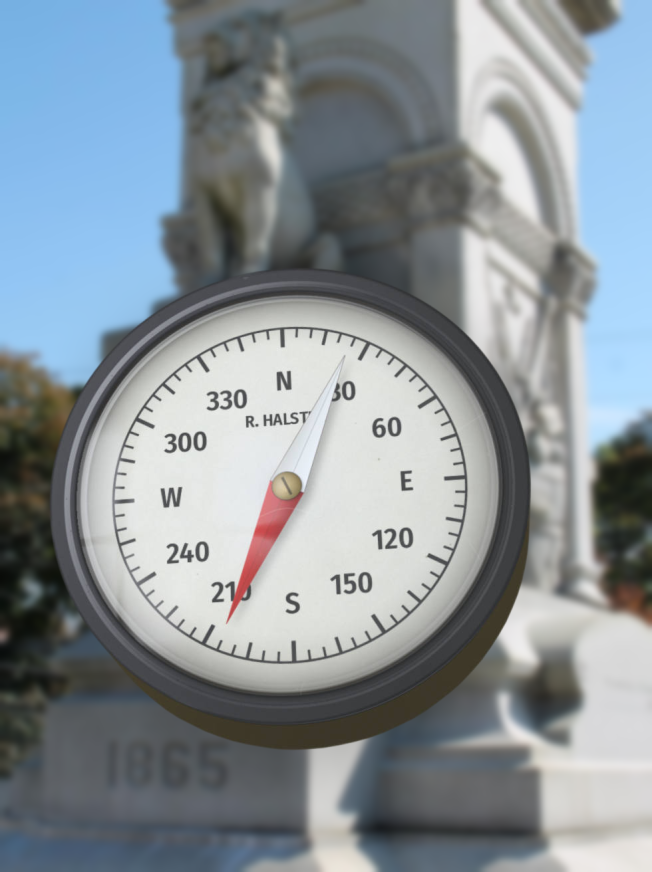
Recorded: 205 (°)
